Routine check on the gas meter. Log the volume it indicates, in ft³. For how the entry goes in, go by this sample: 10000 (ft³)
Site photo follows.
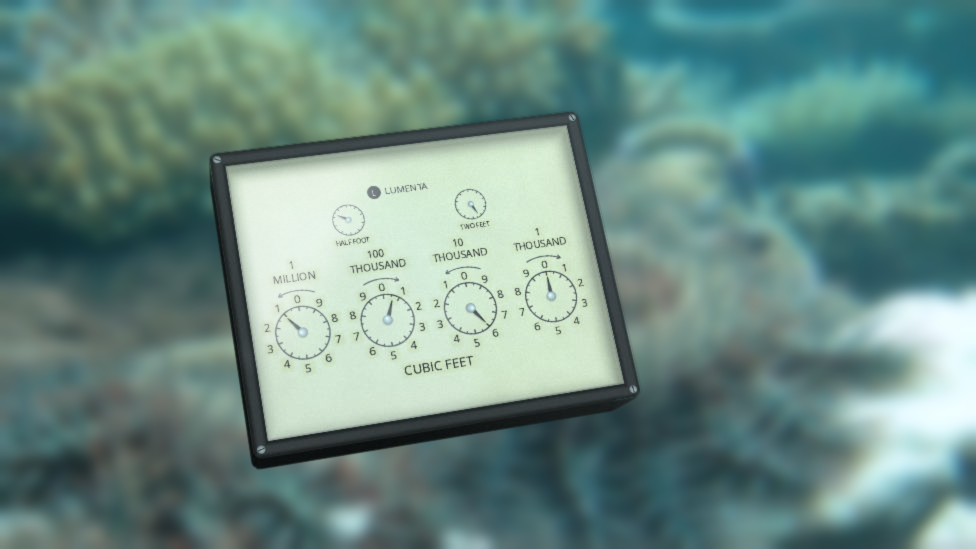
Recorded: 106000 (ft³)
